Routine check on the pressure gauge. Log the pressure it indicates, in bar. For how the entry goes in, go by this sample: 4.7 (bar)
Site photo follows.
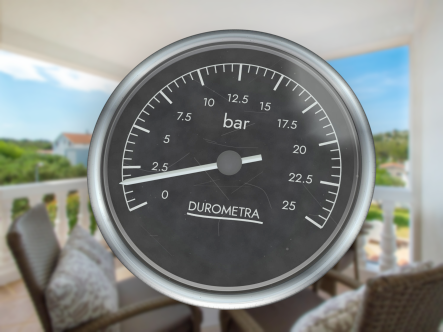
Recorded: 1.5 (bar)
